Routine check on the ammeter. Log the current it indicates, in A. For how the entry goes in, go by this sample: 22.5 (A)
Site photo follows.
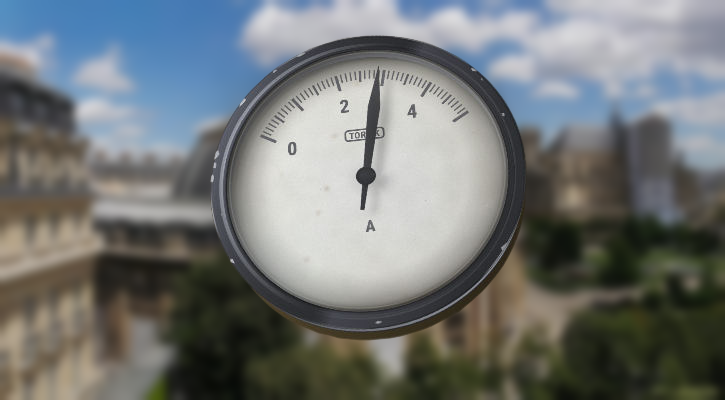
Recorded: 2.9 (A)
